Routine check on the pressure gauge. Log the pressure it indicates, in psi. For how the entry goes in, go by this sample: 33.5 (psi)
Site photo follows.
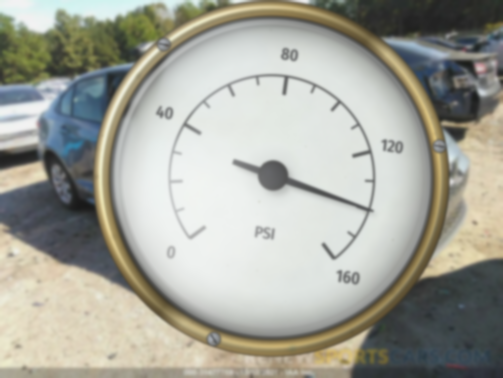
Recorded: 140 (psi)
